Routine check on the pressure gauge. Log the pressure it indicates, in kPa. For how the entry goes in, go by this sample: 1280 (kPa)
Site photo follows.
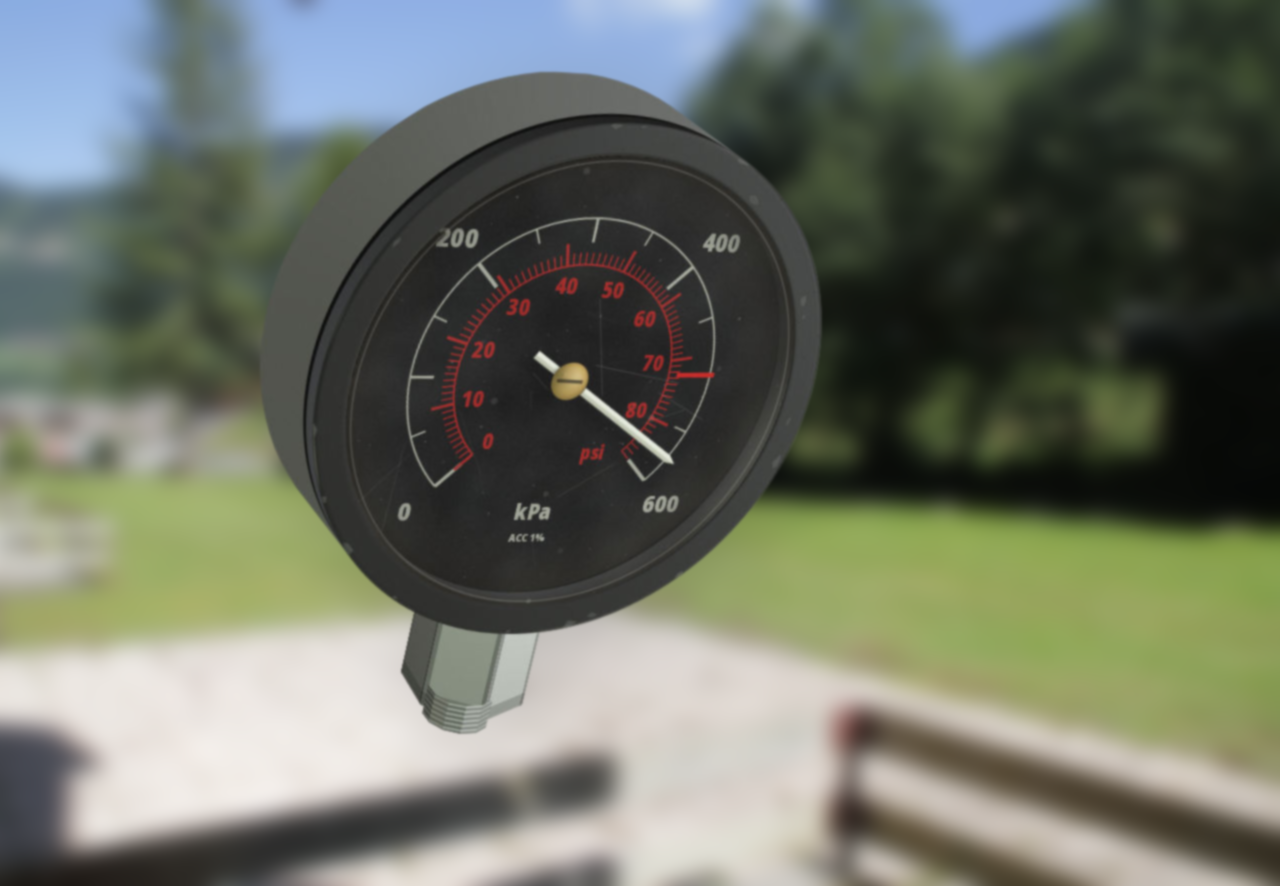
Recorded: 575 (kPa)
